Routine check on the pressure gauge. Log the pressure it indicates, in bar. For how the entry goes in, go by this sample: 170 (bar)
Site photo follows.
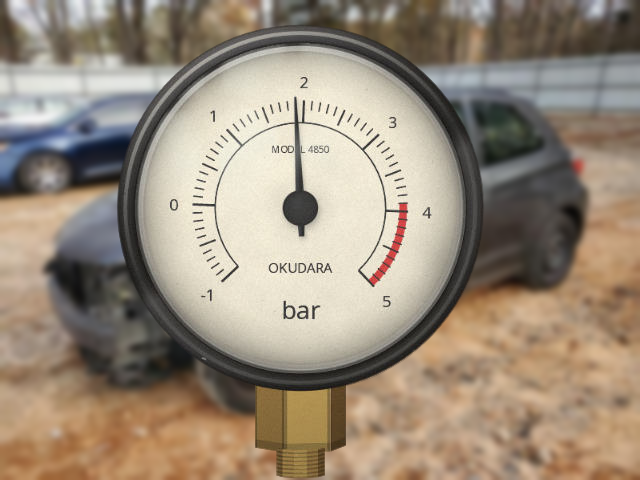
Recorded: 1.9 (bar)
